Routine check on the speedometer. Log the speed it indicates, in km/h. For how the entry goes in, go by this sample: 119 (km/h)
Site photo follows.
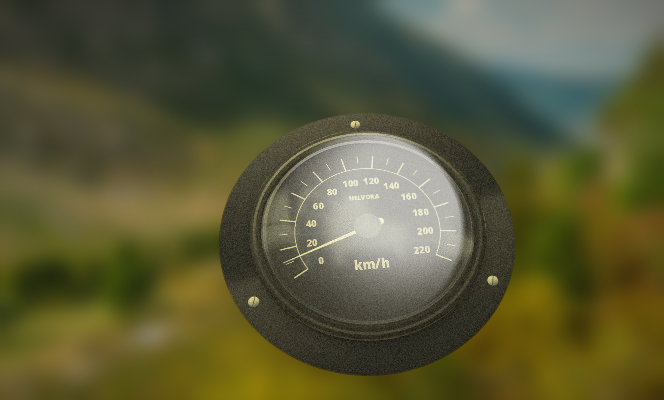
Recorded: 10 (km/h)
